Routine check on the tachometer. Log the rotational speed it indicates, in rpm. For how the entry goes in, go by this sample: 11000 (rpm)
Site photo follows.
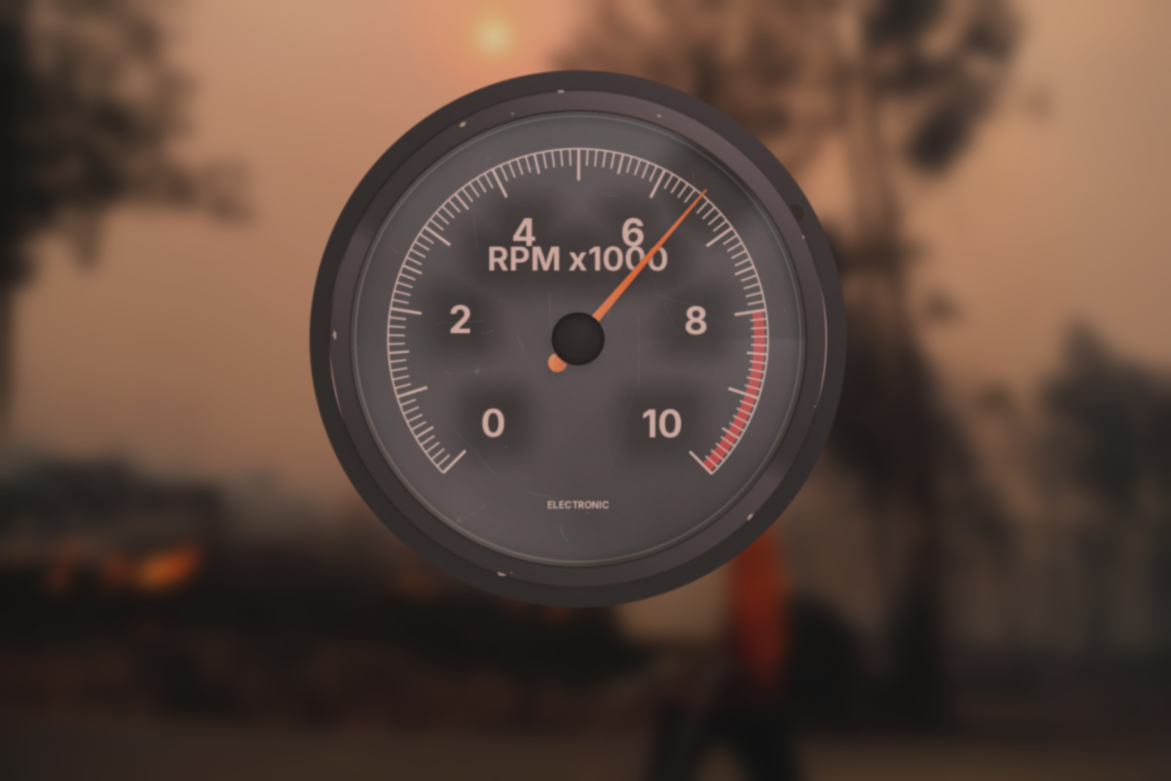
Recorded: 6500 (rpm)
